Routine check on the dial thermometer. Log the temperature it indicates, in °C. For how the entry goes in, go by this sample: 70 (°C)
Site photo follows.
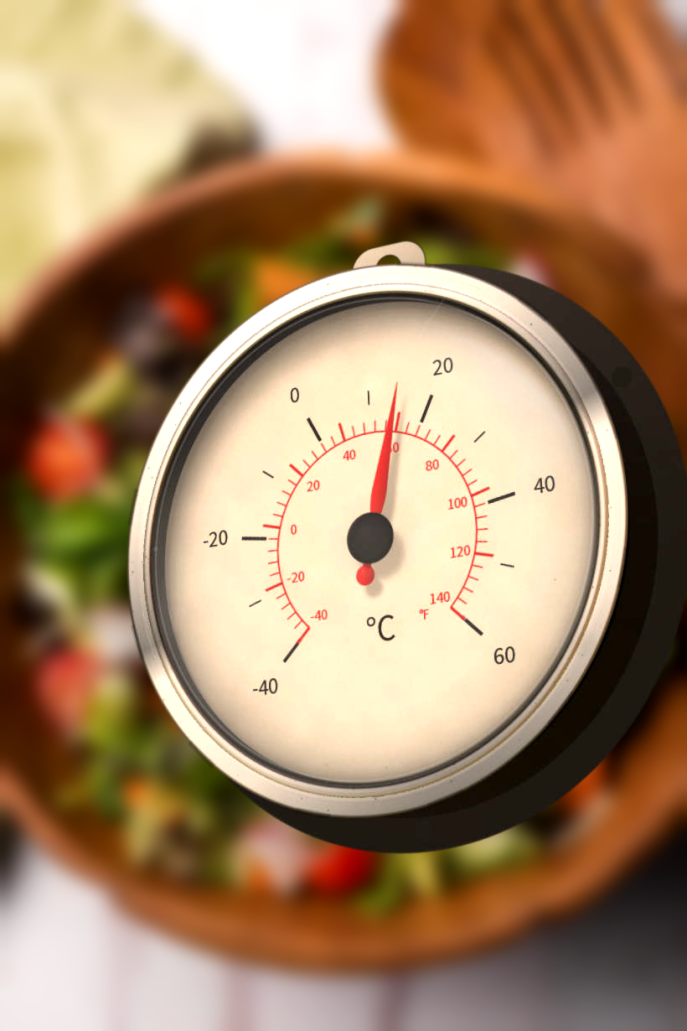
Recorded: 15 (°C)
